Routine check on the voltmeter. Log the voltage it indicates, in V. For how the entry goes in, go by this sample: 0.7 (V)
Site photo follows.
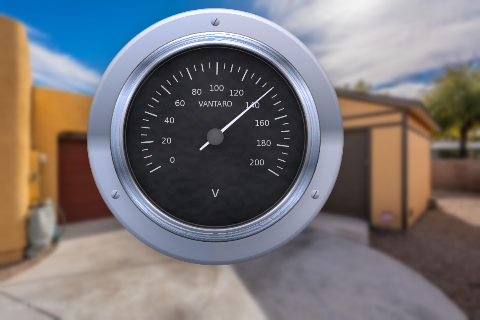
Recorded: 140 (V)
